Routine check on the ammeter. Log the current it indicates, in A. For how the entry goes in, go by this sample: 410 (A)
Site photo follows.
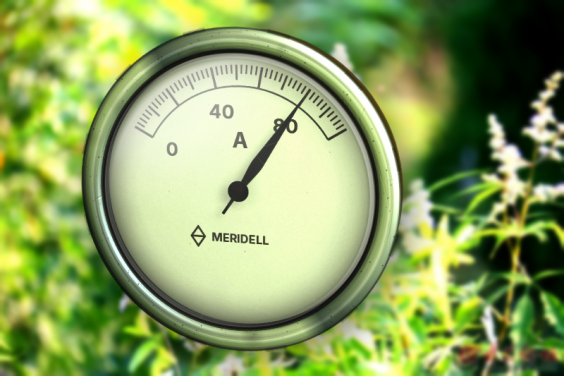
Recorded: 80 (A)
